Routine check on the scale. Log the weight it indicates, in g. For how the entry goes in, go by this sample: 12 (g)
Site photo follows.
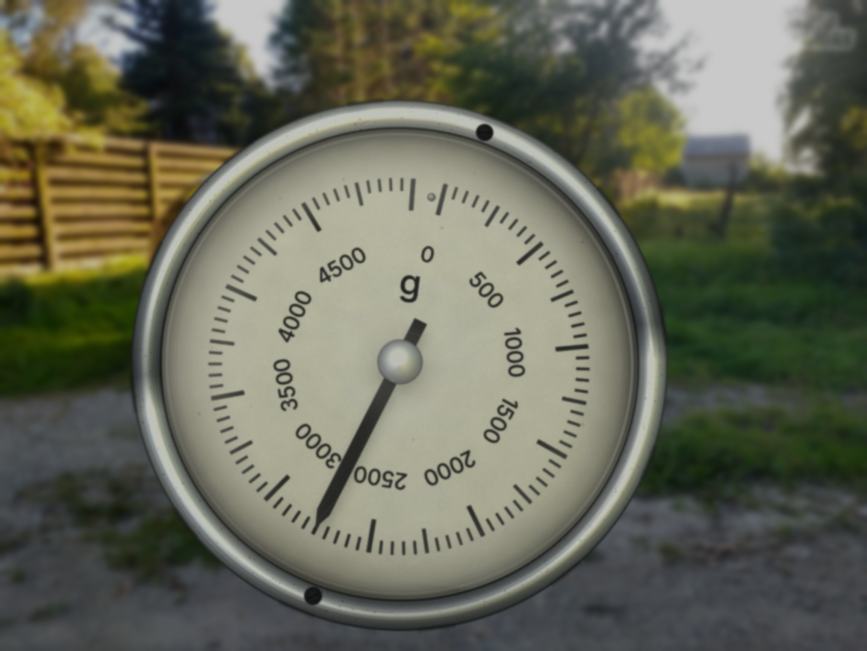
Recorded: 2750 (g)
